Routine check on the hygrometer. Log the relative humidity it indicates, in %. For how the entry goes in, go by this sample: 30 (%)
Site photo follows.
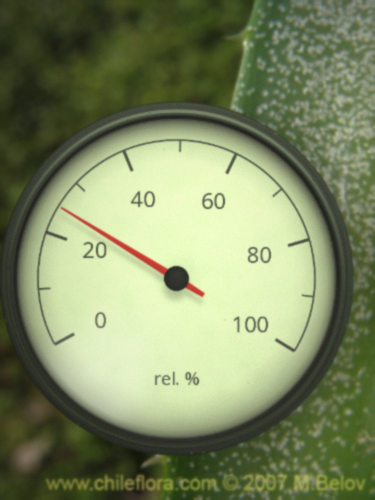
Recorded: 25 (%)
